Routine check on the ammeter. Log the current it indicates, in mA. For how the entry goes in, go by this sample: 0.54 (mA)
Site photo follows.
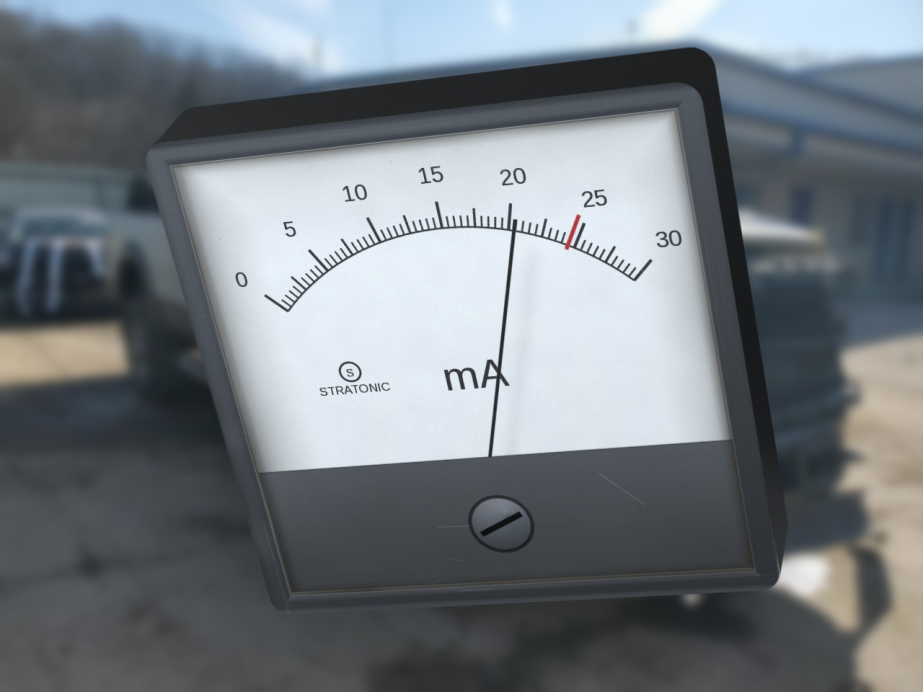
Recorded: 20.5 (mA)
